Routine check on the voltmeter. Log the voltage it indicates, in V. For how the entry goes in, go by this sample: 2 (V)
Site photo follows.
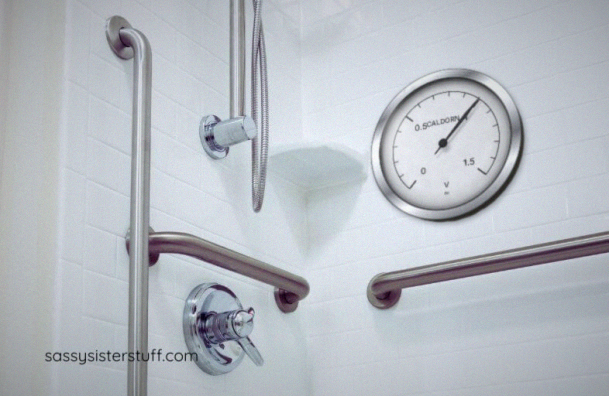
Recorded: 1 (V)
